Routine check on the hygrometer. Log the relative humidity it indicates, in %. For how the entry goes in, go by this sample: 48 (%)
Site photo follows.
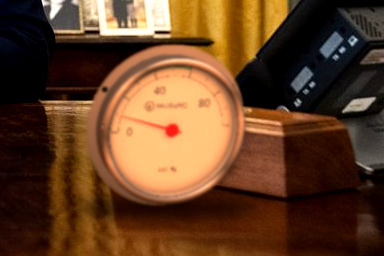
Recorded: 10 (%)
